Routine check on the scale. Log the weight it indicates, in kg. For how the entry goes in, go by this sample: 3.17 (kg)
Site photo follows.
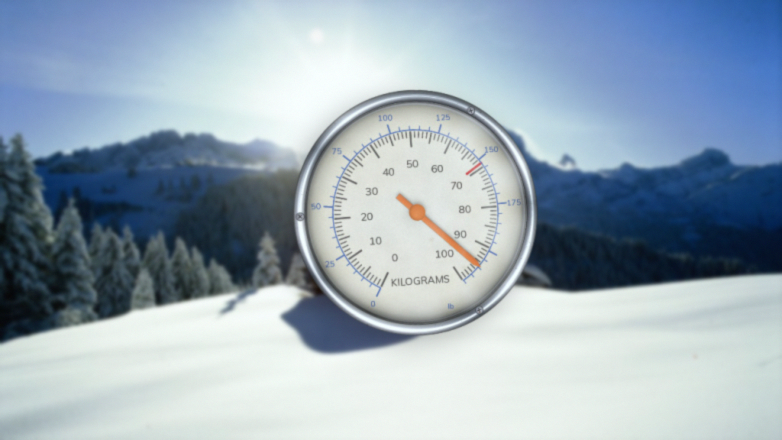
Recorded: 95 (kg)
